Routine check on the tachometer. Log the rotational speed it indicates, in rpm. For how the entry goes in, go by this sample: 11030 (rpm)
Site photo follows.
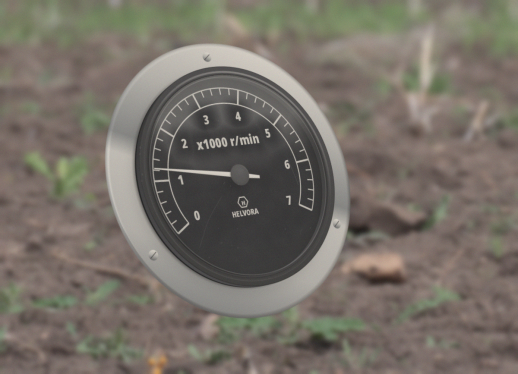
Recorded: 1200 (rpm)
